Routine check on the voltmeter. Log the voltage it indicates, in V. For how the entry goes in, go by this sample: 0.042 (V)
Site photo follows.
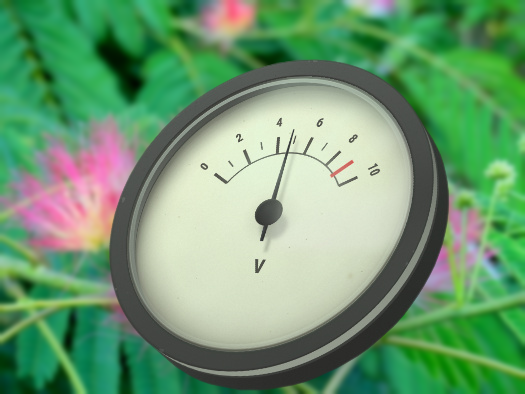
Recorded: 5 (V)
